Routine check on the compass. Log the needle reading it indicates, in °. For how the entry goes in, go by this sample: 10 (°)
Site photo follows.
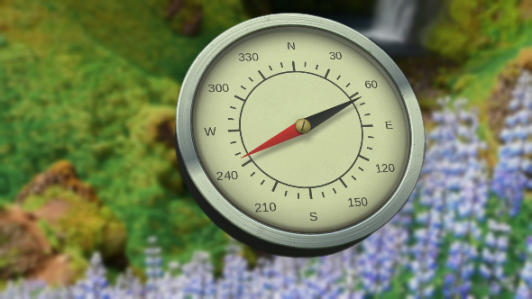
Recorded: 245 (°)
